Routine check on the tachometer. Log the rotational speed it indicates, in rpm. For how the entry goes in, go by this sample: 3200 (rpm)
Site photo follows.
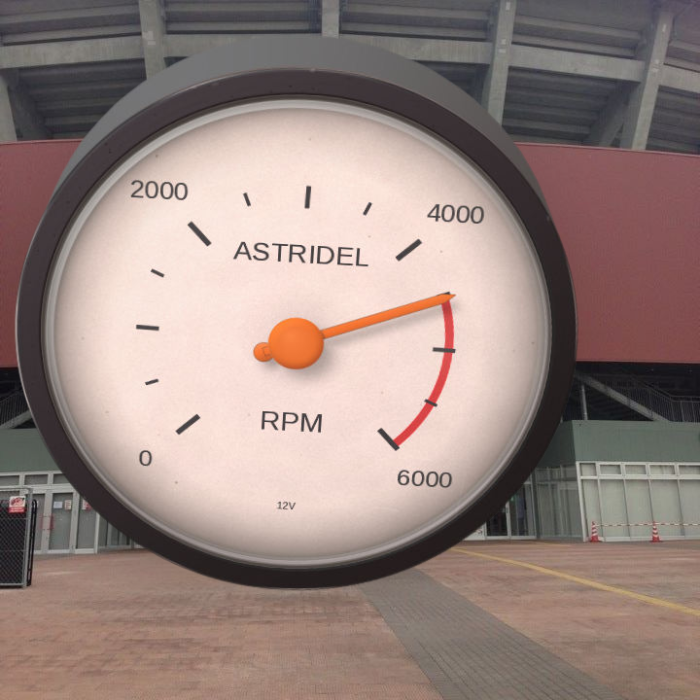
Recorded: 4500 (rpm)
